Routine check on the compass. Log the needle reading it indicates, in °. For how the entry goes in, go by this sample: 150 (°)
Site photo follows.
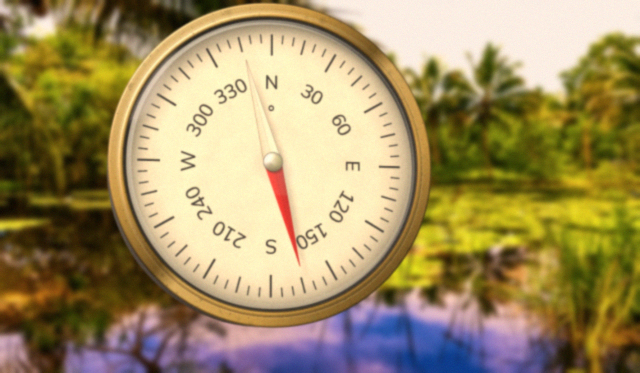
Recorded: 165 (°)
